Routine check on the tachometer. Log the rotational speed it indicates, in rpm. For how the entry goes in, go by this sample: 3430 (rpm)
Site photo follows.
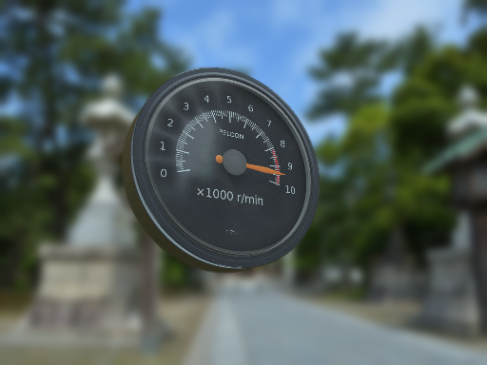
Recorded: 9500 (rpm)
